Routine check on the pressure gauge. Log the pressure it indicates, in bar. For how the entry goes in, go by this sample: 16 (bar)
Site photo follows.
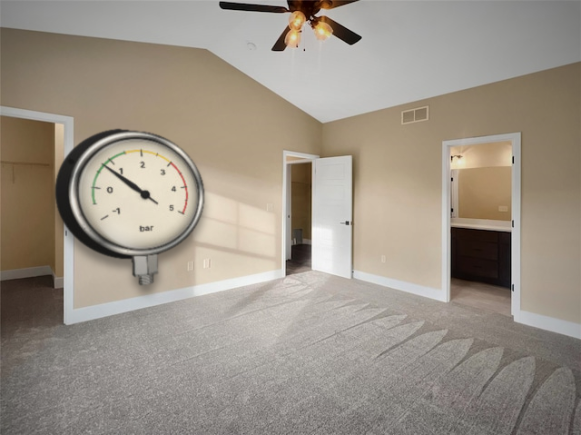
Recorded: 0.75 (bar)
